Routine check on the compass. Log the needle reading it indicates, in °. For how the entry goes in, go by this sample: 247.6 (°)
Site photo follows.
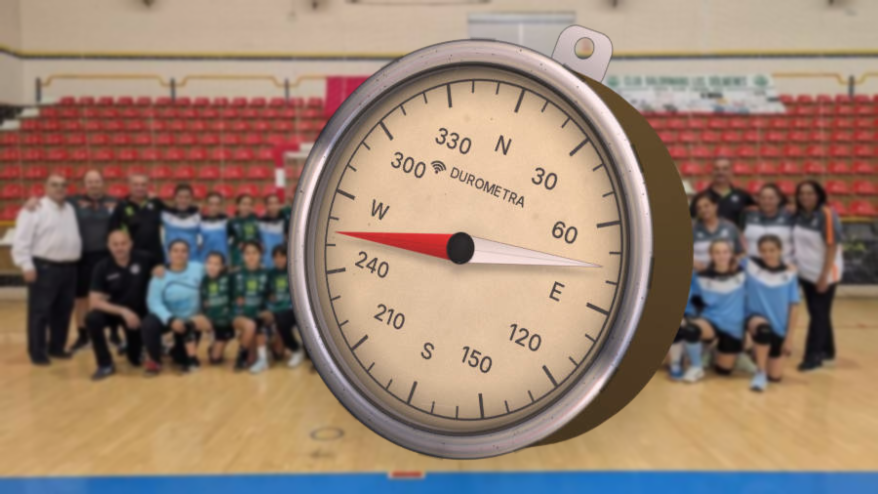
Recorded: 255 (°)
